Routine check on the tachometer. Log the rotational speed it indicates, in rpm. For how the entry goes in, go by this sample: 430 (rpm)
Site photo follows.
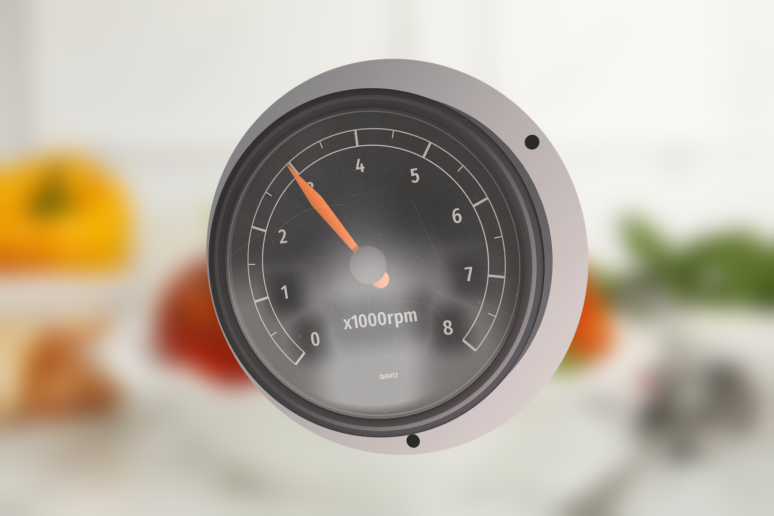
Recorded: 3000 (rpm)
